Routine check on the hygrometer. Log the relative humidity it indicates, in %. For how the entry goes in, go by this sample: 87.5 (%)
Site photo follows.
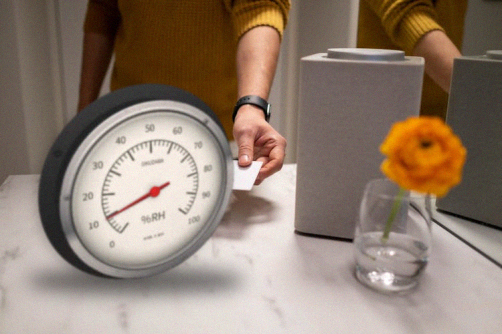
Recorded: 10 (%)
